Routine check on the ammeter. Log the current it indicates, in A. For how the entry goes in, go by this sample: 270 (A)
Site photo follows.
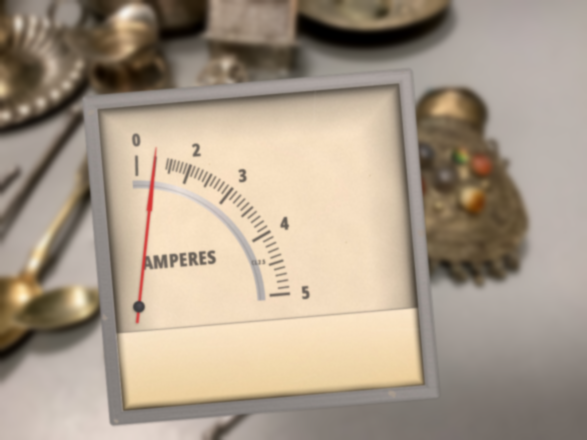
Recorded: 1 (A)
